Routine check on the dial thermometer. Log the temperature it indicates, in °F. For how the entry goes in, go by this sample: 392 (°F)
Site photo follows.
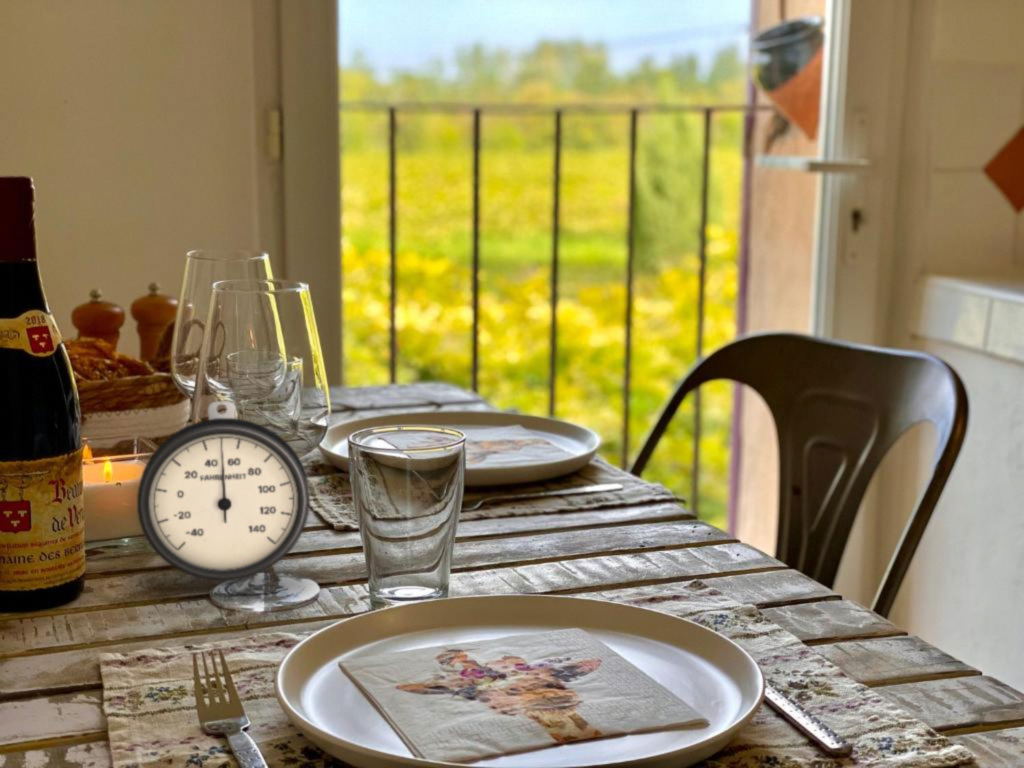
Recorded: 50 (°F)
